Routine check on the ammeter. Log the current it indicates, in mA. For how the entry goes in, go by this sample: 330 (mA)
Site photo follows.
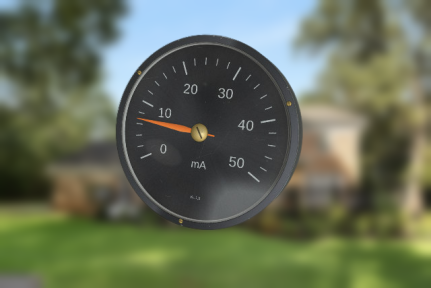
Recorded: 7 (mA)
